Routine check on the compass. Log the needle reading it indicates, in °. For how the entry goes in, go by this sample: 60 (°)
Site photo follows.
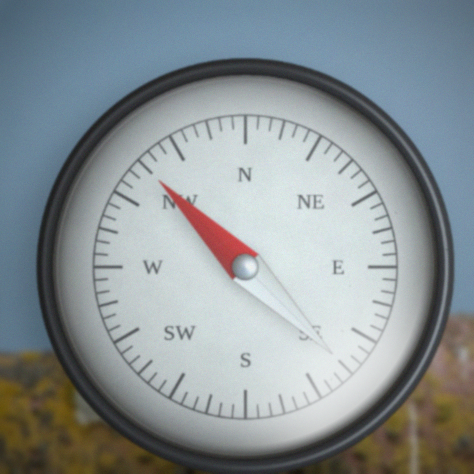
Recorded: 315 (°)
